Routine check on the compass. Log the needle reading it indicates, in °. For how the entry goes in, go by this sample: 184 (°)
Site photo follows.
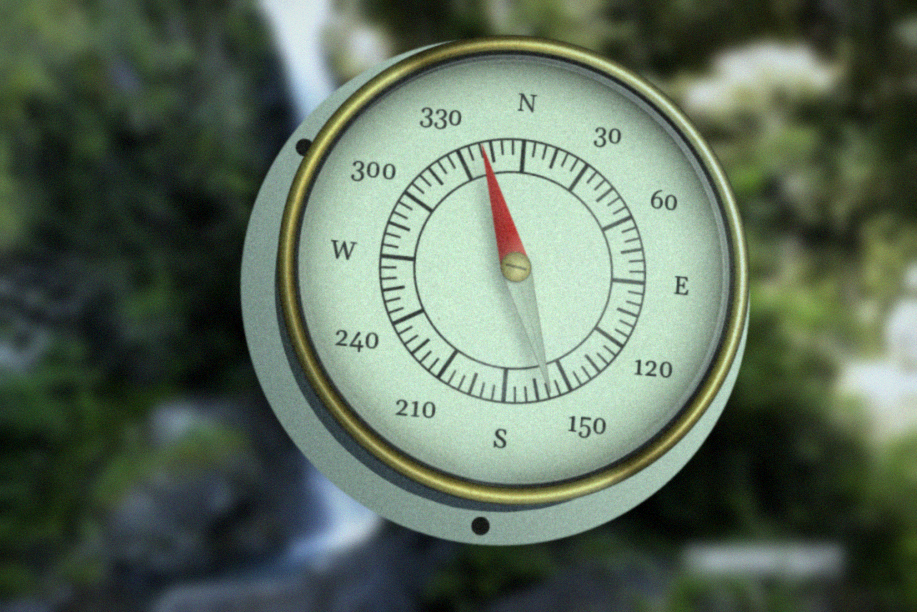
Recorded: 340 (°)
